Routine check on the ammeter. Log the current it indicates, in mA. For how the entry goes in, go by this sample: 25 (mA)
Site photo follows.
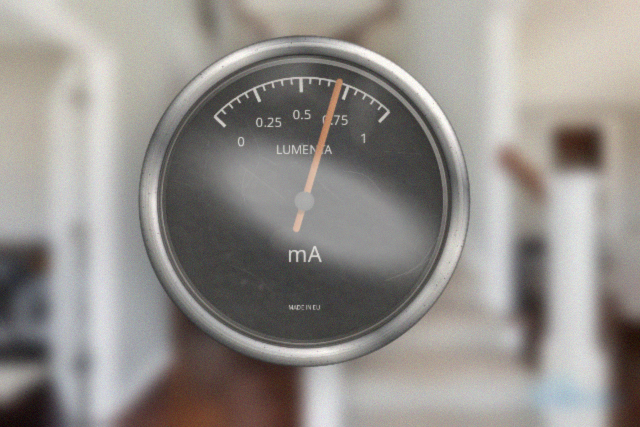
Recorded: 0.7 (mA)
